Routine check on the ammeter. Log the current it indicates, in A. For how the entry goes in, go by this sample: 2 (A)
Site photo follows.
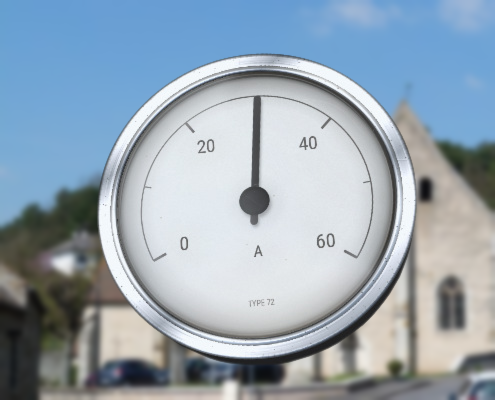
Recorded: 30 (A)
